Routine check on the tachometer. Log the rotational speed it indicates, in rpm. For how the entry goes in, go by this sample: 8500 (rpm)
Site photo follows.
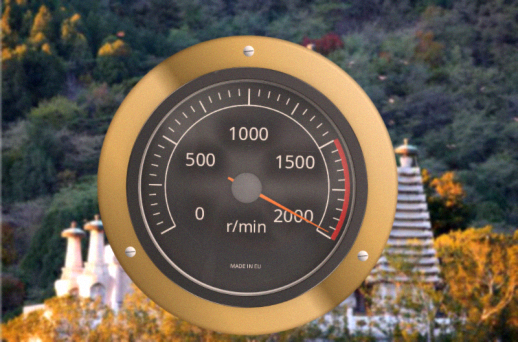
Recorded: 1975 (rpm)
